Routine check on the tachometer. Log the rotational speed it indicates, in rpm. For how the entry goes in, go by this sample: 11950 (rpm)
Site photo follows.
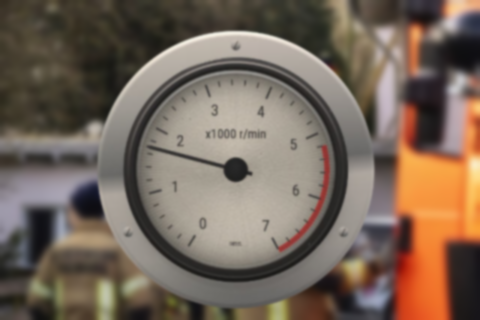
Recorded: 1700 (rpm)
